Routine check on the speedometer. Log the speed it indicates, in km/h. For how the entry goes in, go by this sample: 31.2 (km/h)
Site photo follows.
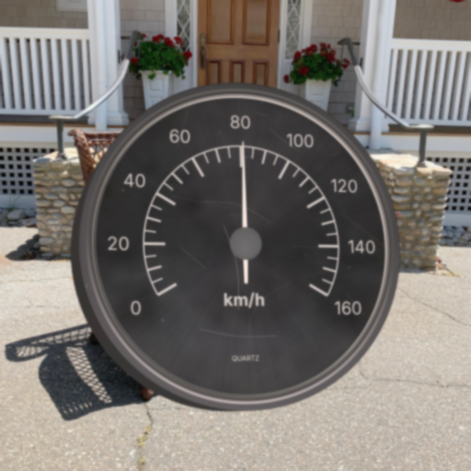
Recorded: 80 (km/h)
